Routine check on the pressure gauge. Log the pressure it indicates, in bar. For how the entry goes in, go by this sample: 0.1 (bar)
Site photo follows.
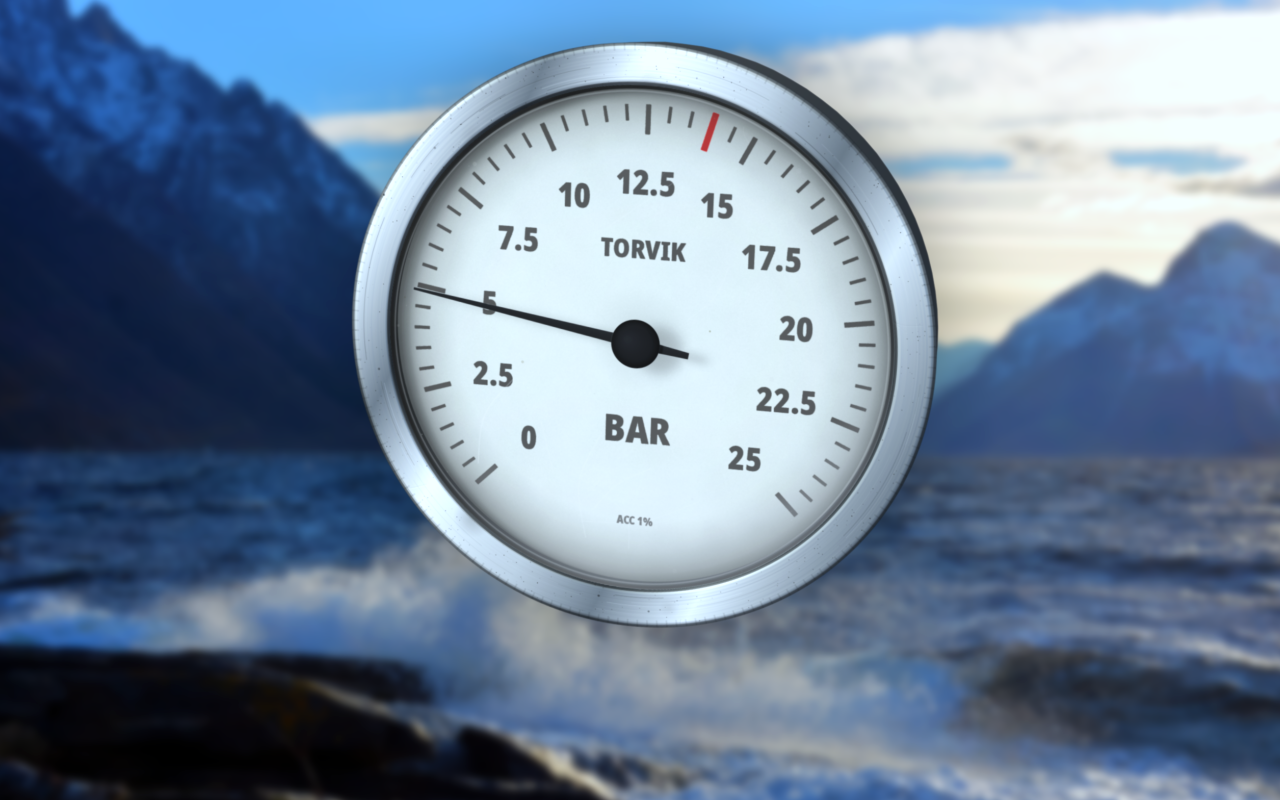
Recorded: 5 (bar)
